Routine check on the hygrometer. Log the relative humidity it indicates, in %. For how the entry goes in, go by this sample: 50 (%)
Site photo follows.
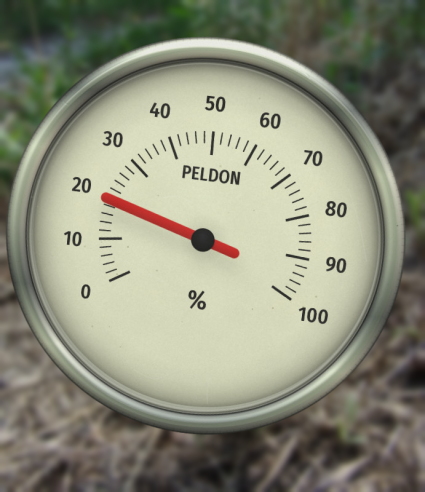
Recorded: 20 (%)
